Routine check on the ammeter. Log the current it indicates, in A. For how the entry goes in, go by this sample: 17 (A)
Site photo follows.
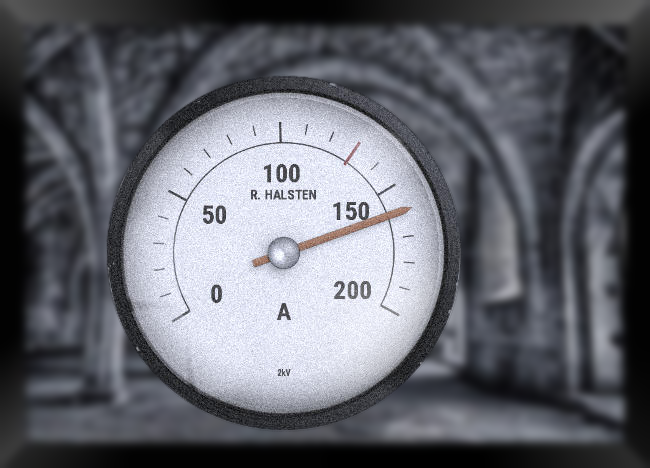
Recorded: 160 (A)
